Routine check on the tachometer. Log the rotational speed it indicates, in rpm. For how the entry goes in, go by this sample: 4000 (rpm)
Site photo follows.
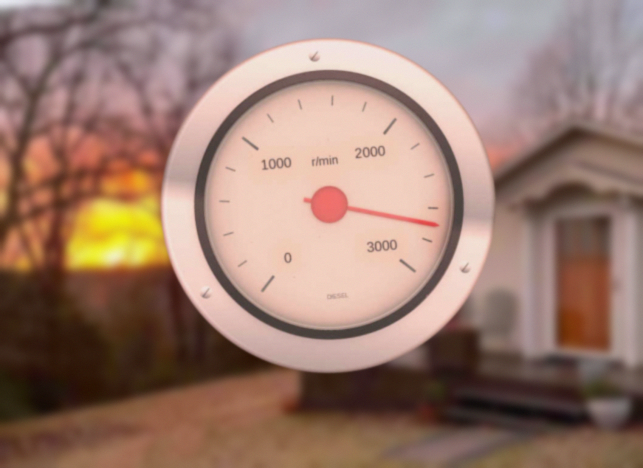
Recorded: 2700 (rpm)
